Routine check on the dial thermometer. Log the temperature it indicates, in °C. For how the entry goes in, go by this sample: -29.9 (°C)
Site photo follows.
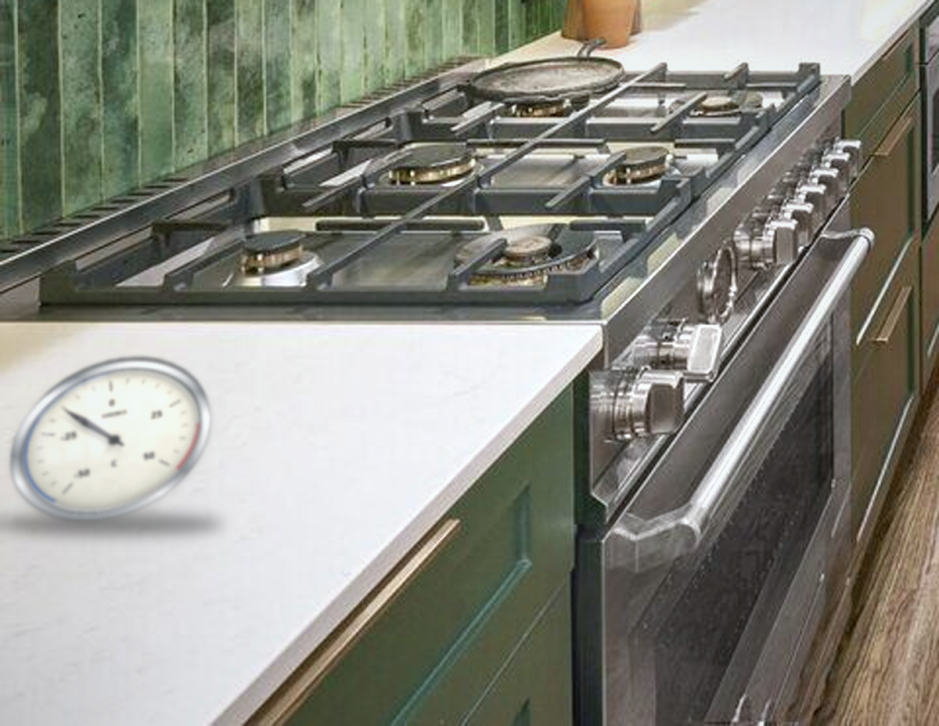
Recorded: -15 (°C)
